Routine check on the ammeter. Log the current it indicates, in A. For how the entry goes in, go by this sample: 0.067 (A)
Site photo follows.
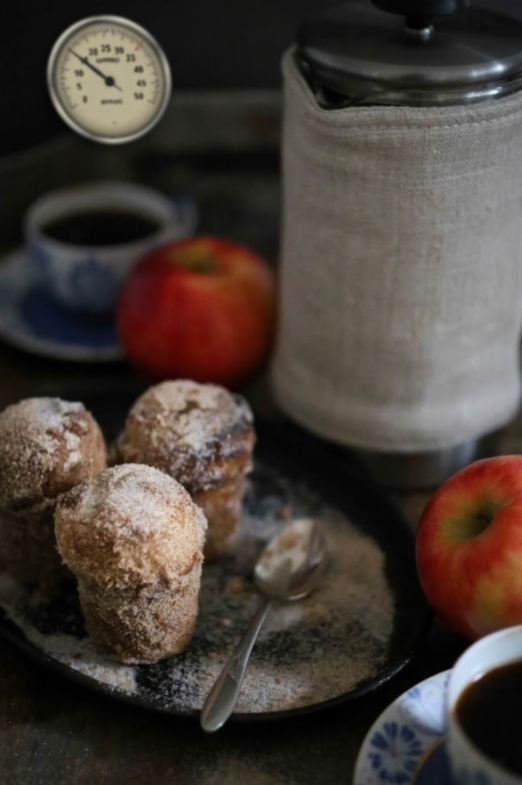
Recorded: 15 (A)
